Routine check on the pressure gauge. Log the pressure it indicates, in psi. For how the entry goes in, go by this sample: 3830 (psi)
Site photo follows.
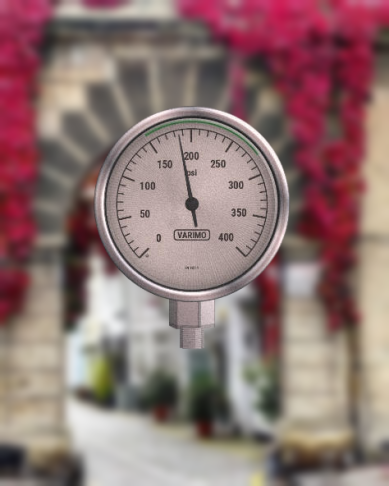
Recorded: 185 (psi)
